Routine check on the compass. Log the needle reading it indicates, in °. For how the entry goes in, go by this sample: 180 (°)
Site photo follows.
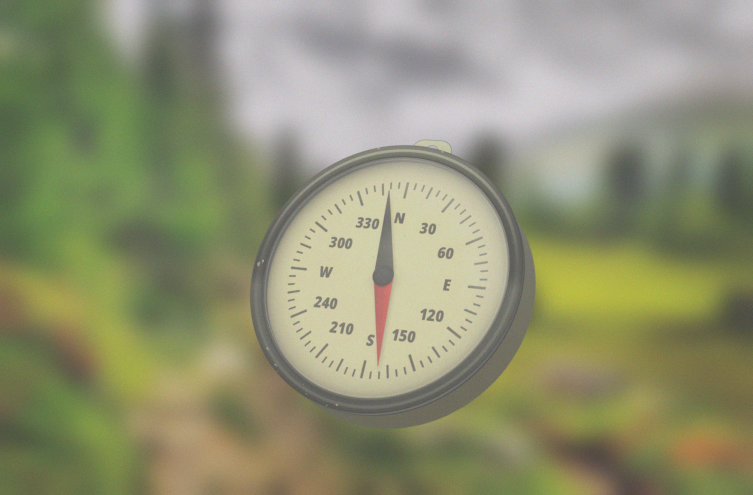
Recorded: 170 (°)
